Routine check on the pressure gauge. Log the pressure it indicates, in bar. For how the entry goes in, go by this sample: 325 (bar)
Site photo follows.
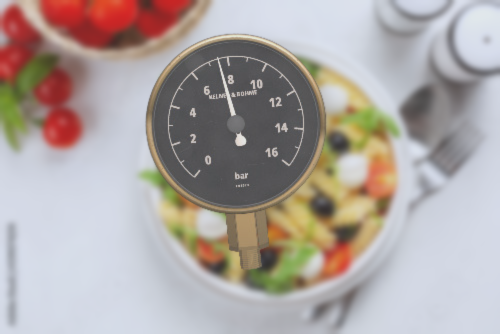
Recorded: 7.5 (bar)
